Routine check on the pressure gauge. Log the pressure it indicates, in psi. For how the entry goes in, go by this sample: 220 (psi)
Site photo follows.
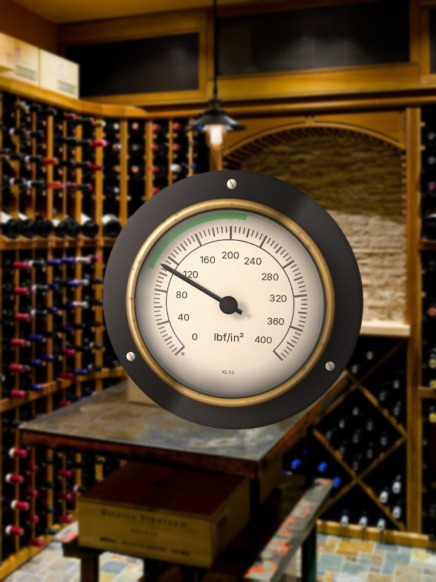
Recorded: 110 (psi)
